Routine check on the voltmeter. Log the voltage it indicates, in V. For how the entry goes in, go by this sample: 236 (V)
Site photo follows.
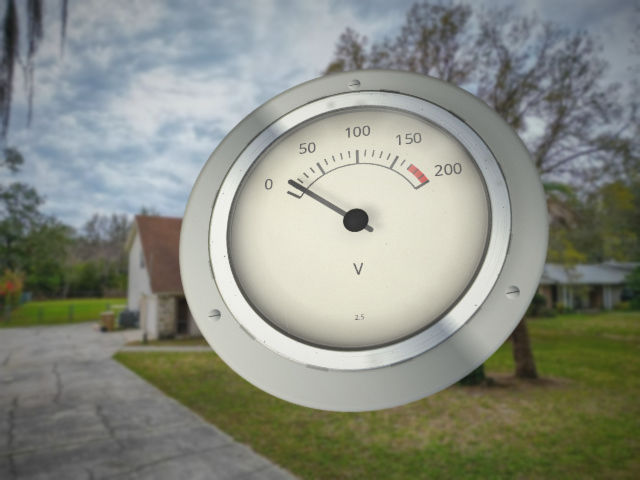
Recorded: 10 (V)
